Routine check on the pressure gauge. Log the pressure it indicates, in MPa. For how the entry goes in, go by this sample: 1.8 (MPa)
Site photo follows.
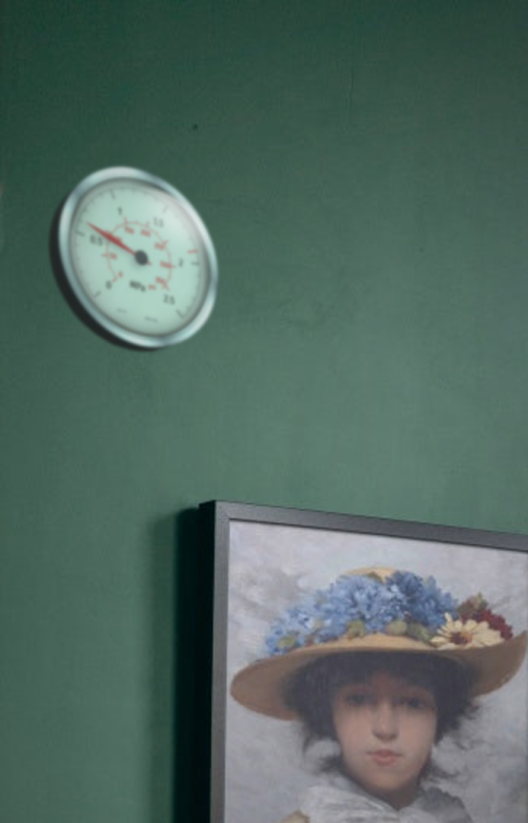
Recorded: 0.6 (MPa)
